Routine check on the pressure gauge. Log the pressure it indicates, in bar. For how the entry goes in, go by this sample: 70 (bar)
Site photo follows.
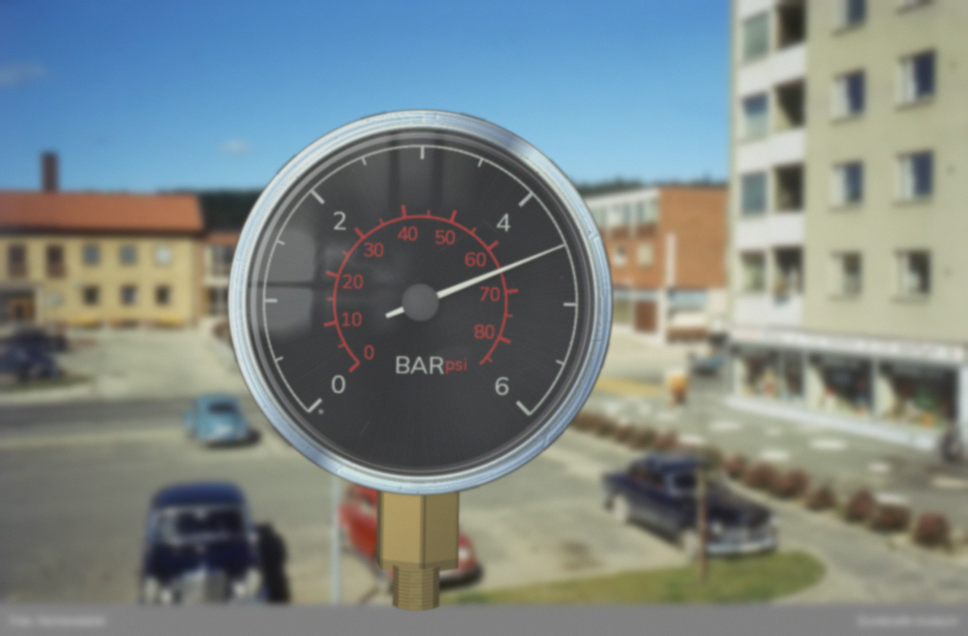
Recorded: 4.5 (bar)
